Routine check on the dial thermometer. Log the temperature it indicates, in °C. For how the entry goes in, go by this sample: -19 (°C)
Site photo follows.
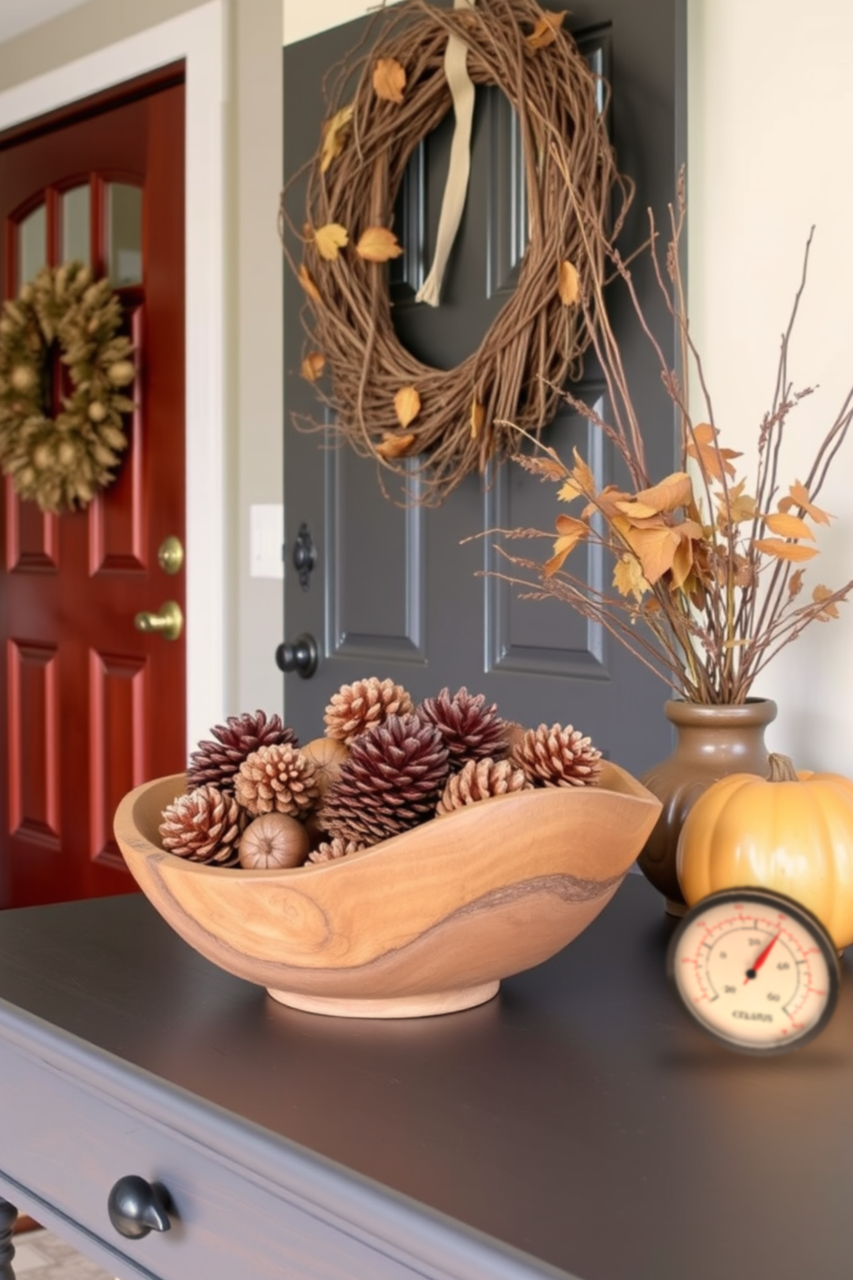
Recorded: 28 (°C)
